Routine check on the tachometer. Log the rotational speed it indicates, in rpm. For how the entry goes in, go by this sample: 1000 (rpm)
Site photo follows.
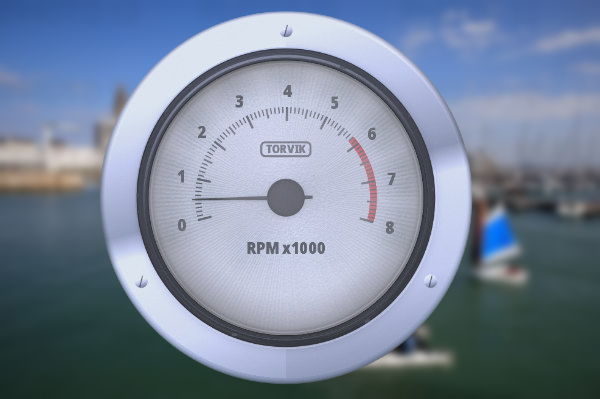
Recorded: 500 (rpm)
